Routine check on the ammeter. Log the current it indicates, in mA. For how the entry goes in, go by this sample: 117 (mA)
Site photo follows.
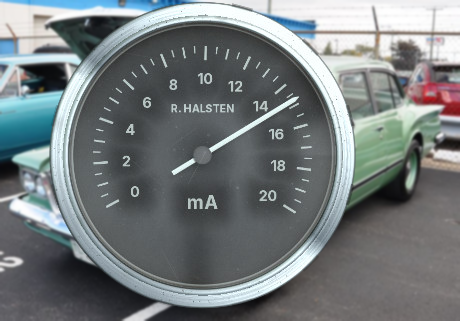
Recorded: 14.75 (mA)
